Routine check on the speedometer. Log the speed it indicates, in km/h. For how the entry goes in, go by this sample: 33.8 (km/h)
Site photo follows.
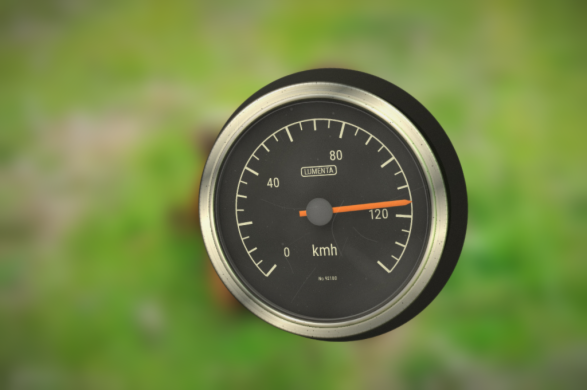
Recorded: 115 (km/h)
